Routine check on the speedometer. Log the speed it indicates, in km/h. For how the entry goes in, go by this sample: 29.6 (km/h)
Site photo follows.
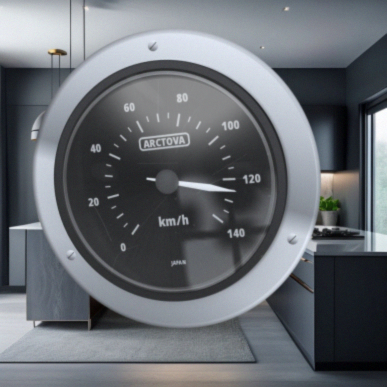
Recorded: 125 (km/h)
